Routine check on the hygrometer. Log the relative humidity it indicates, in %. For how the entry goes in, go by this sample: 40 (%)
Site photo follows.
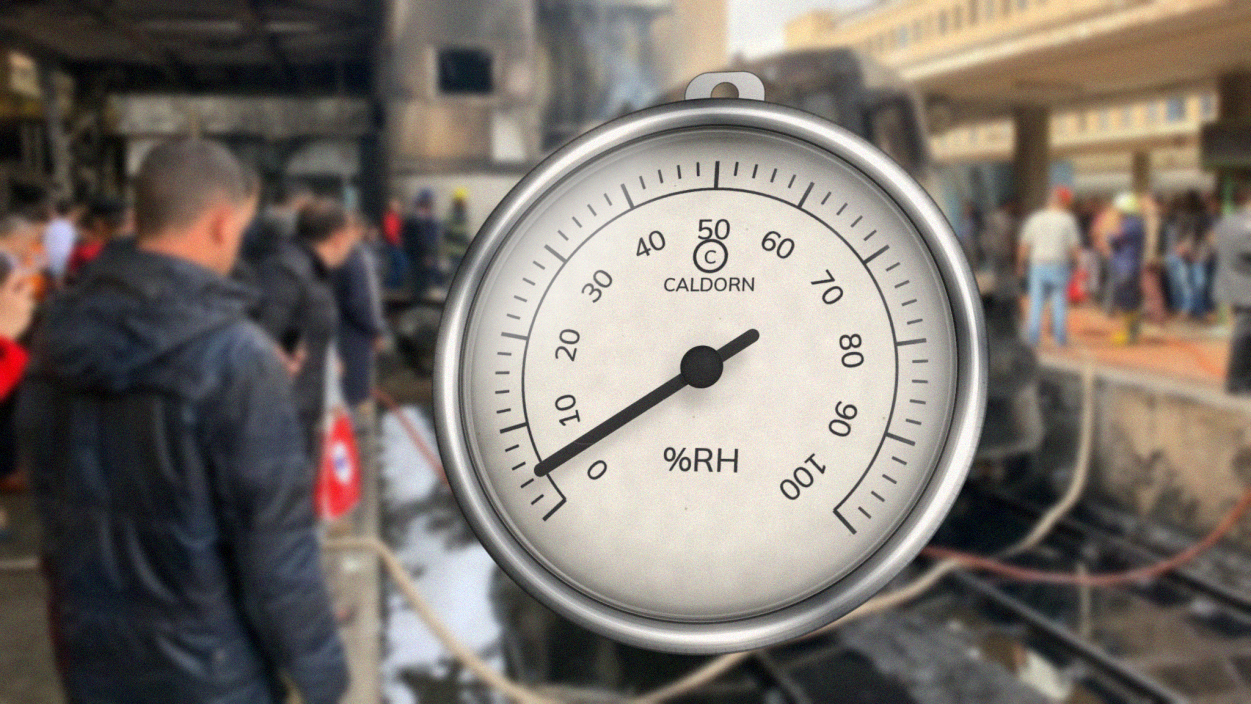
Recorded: 4 (%)
